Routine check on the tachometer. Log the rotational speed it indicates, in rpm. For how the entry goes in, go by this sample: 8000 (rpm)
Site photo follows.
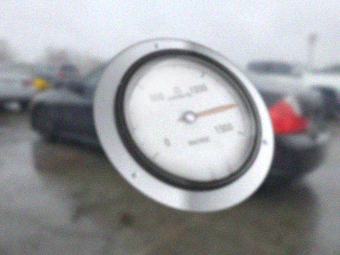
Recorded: 1300 (rpm)
